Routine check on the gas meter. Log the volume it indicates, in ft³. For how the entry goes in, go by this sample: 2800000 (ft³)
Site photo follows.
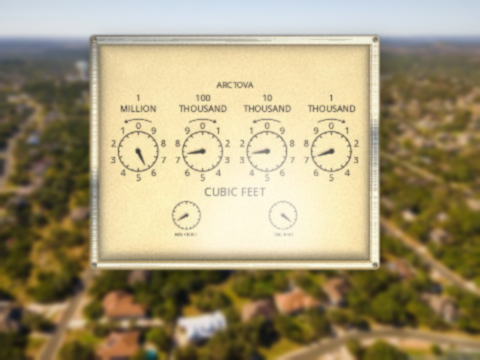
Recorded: 572700 (ft³)
